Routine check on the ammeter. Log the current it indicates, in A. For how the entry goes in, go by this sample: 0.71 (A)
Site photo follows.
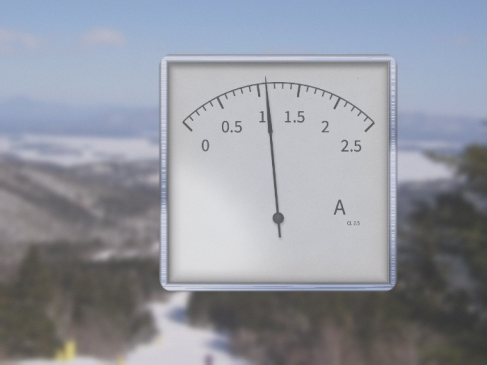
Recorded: 1.1 (A)
